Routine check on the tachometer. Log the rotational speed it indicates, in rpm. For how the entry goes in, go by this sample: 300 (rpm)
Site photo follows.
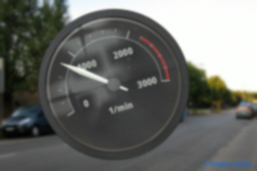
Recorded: 800 (rpm)
